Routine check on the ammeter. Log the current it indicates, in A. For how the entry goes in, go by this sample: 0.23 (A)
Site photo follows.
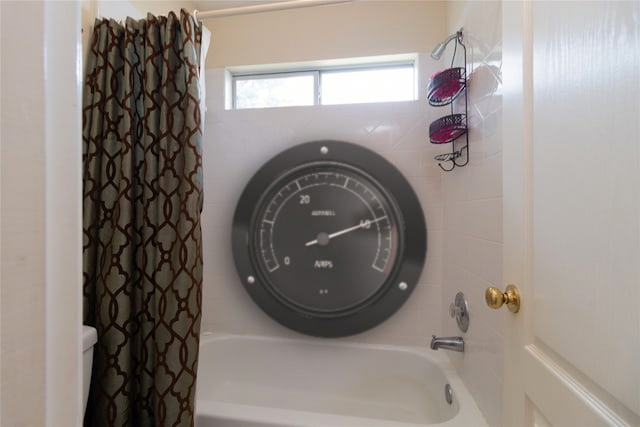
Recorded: 40 (A)
